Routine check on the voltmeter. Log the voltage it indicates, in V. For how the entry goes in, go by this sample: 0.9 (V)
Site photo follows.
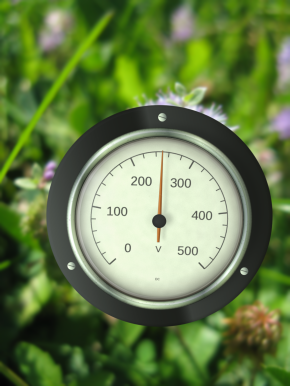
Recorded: 250 (V)
